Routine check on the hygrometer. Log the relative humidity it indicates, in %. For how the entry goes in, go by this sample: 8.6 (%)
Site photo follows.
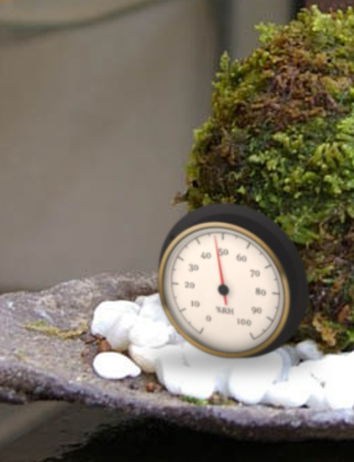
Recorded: 47.5 (%)
